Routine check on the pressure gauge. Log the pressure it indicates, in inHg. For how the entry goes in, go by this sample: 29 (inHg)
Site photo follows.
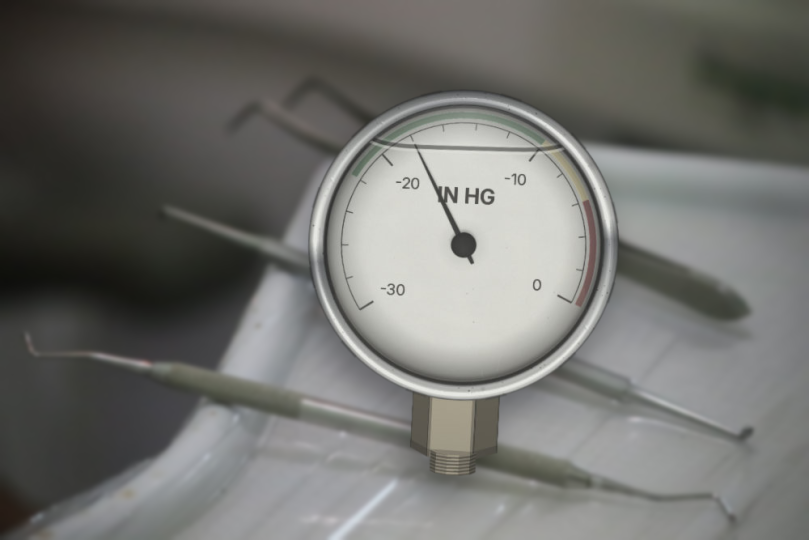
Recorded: -18 (inHg)
